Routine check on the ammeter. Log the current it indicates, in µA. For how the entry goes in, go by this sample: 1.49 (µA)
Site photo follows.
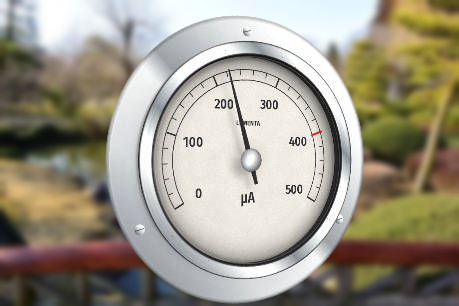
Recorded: 220 (µA)
